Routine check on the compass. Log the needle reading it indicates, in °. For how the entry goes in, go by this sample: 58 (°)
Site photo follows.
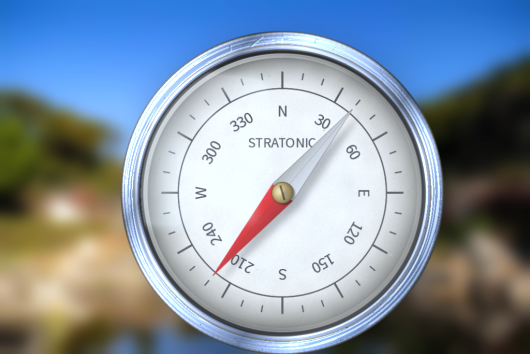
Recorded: 220 (°)
